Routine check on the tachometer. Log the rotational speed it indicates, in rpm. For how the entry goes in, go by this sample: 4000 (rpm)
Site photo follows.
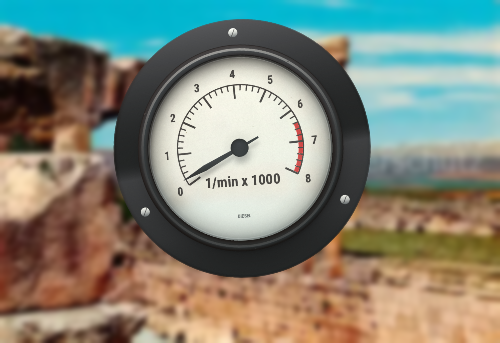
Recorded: 200 (rpm)
